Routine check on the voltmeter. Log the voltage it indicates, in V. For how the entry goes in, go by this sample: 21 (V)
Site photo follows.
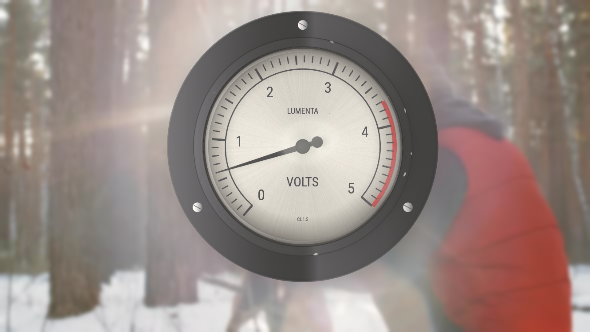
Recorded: 0.6 (V)
